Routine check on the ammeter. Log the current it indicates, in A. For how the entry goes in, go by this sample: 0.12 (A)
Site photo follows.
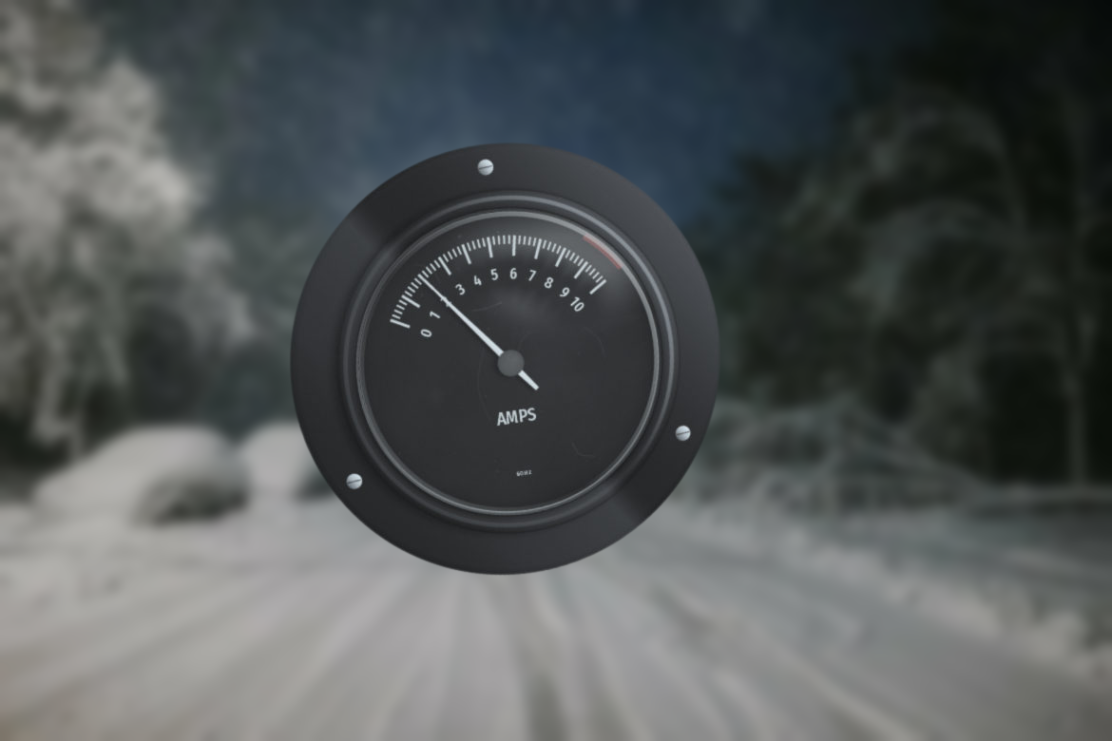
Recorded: 2 (A)
